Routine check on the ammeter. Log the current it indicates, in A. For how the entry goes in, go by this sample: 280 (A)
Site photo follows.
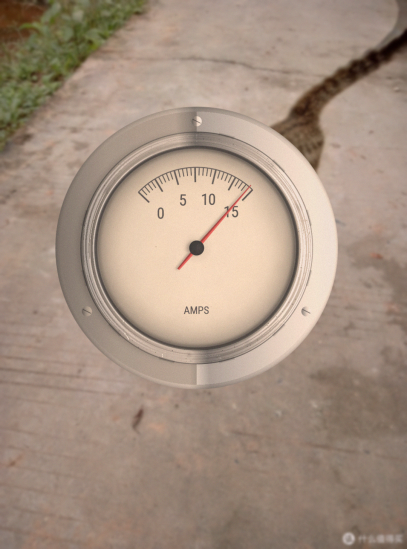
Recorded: 14.5 (A)
